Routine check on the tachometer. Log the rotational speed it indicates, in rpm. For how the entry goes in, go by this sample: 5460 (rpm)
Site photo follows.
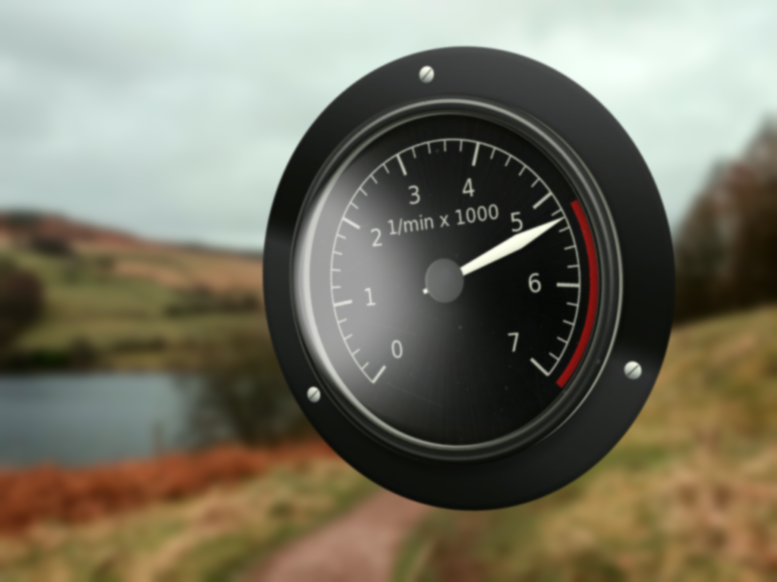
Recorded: 5300 (rpm)
